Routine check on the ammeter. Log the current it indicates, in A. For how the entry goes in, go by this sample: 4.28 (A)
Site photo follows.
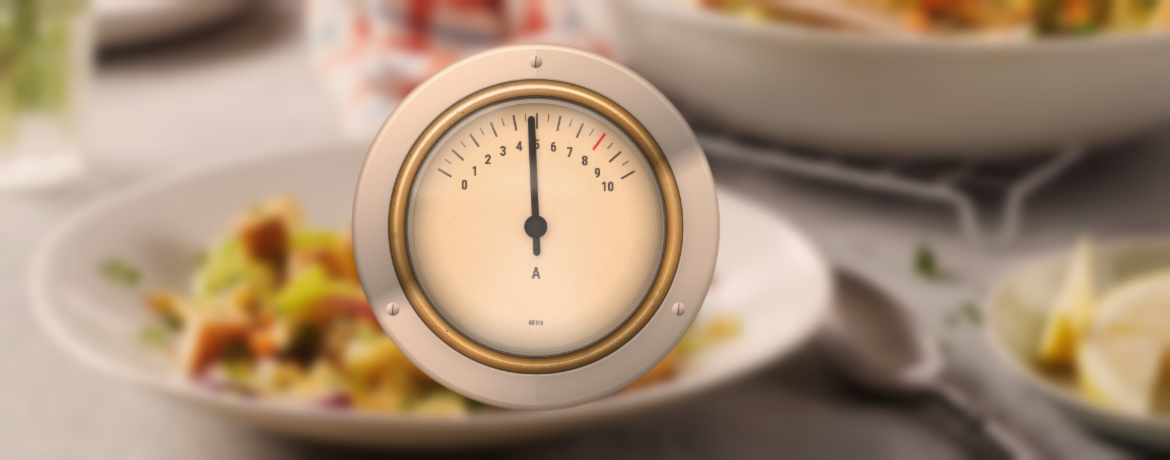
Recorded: 4.75 (A)
